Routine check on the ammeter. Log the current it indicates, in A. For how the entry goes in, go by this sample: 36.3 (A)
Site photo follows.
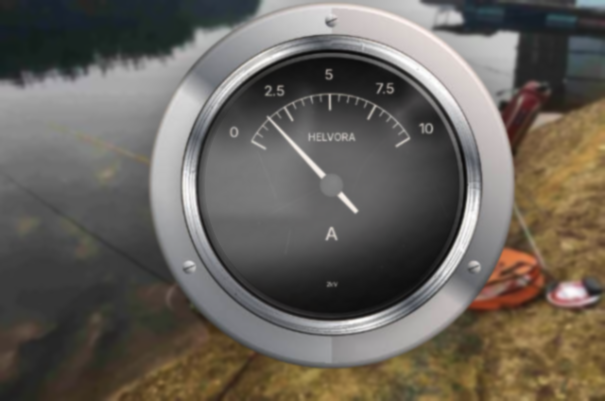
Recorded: 1.5 (A)
